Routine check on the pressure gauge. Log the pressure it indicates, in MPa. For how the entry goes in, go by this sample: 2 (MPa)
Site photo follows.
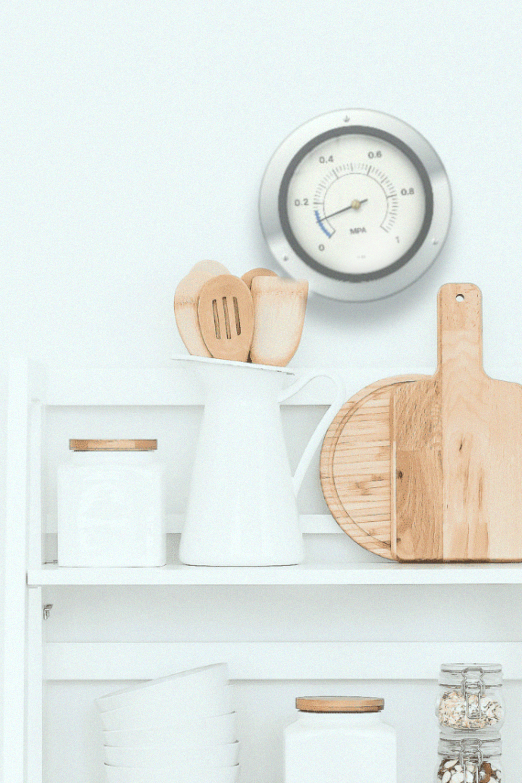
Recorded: 0.1 (MPa)
